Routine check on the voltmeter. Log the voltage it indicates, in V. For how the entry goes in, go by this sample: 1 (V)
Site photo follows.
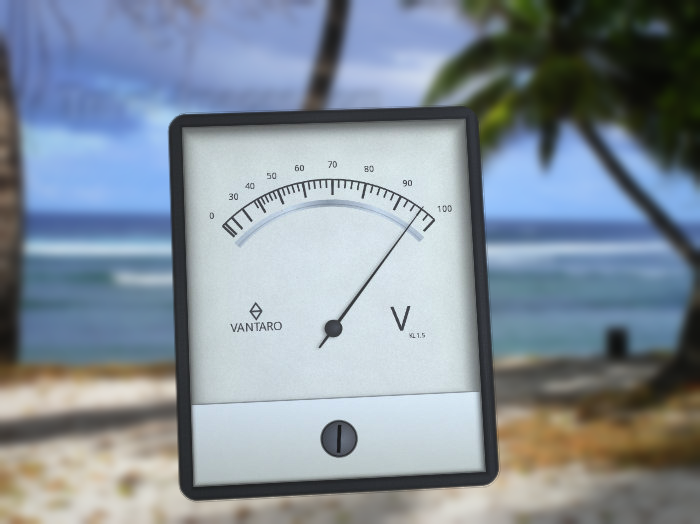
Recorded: 96 (V)
